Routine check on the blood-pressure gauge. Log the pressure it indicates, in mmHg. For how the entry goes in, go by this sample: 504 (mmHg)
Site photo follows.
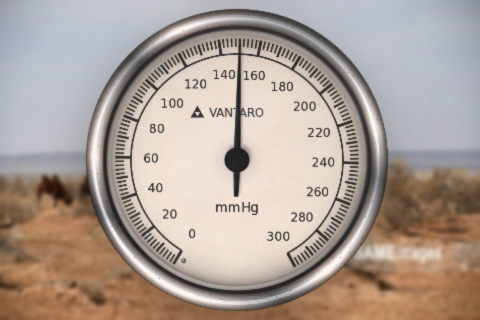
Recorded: 150 (mmHg)
